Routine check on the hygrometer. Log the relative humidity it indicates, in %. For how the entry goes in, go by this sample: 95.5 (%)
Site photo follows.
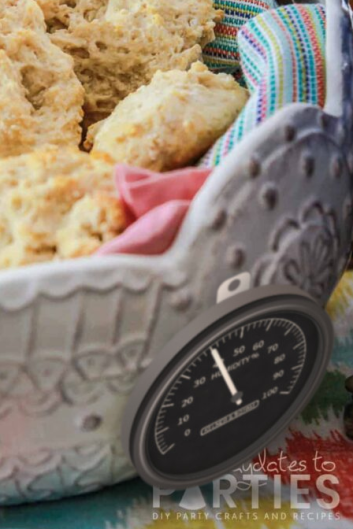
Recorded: 40 (%)
